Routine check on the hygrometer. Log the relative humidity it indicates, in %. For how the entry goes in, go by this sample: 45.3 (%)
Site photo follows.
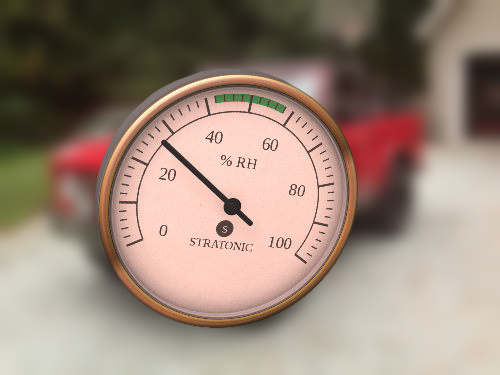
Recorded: 27 (%)
